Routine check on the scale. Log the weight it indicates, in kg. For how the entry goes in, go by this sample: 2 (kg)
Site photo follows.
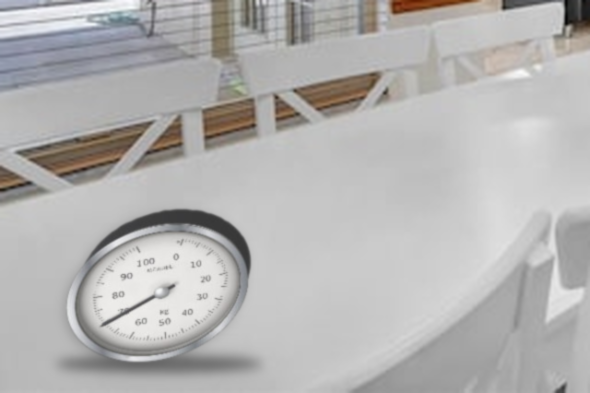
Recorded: 70 (kg)
